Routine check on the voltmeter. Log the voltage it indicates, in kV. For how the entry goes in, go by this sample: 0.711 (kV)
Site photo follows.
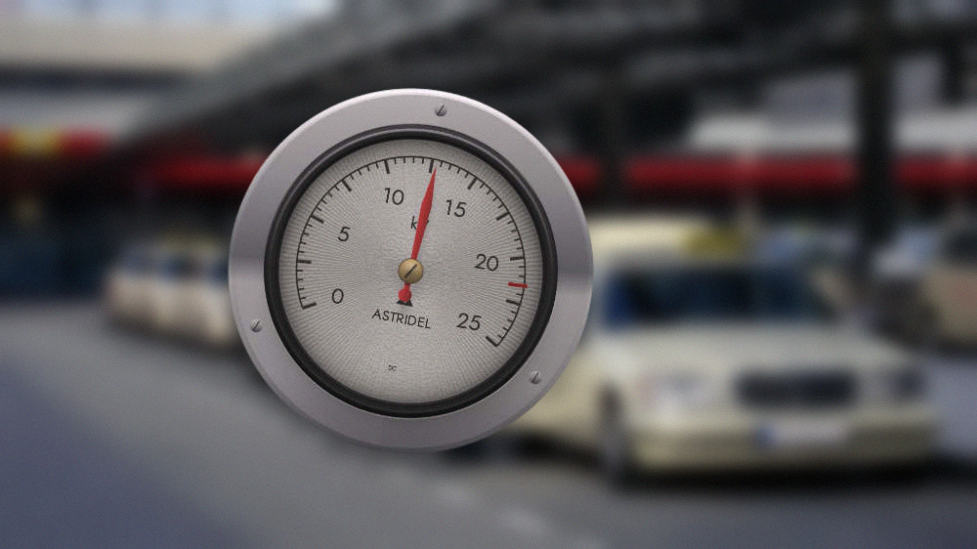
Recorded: 12.75 (kV)
